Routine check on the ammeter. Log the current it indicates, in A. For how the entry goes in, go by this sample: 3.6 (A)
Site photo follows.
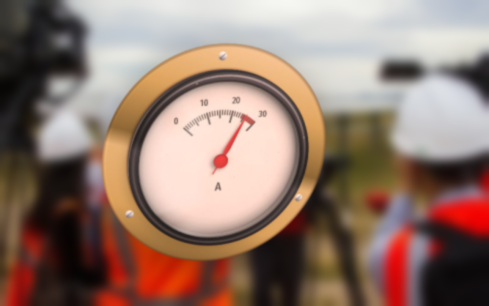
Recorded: 25 (A)
